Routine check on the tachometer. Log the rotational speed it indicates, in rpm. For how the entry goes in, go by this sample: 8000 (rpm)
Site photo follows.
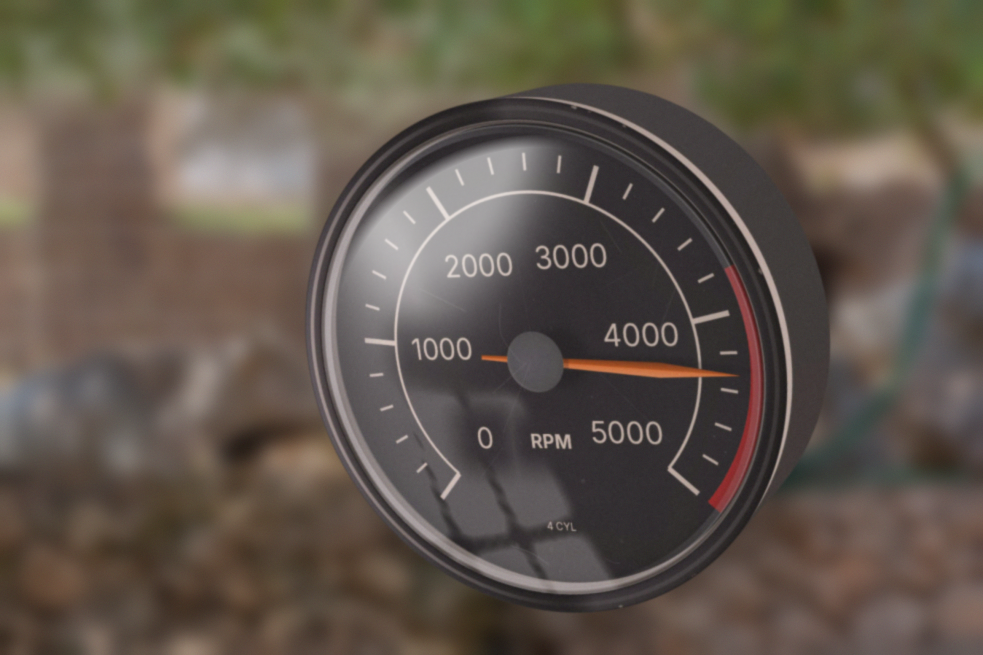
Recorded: 4300 (rpm)
